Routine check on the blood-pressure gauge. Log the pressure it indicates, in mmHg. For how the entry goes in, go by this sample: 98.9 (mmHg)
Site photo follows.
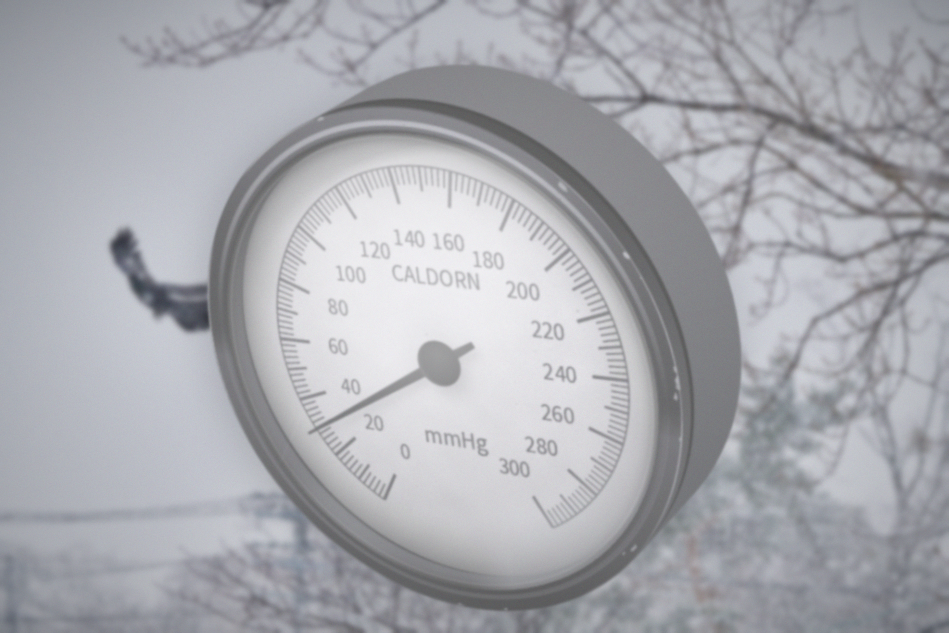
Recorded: 30 (mmHg)
